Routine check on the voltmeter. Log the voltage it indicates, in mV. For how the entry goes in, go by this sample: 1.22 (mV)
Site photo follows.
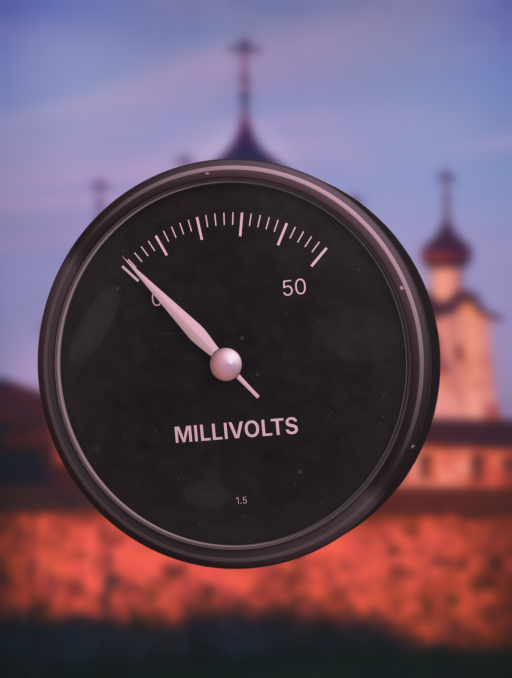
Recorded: 2 (mV)
